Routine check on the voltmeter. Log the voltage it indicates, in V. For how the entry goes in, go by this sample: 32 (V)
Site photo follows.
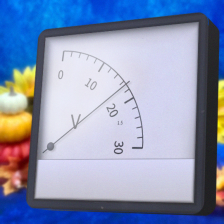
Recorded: 17 (V)
